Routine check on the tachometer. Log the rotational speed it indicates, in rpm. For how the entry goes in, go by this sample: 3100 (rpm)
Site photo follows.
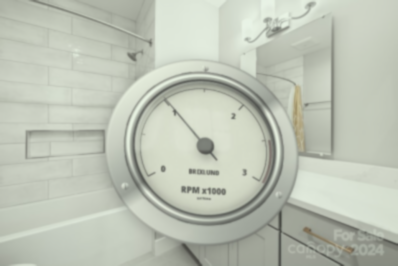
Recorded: 1000 (rpm)
